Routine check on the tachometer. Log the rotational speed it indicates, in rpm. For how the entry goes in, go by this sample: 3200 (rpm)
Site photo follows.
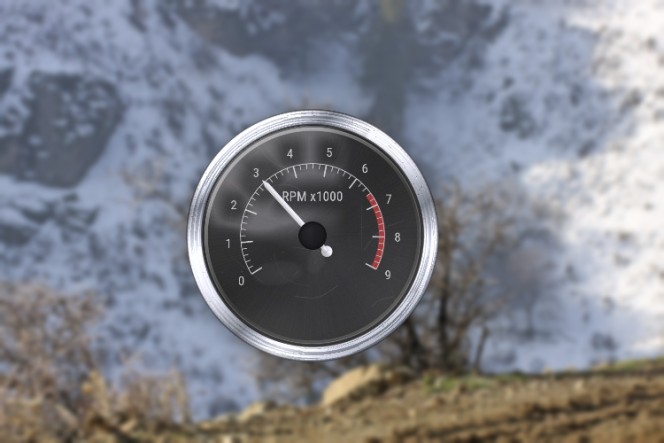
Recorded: 3000 (rpm)
